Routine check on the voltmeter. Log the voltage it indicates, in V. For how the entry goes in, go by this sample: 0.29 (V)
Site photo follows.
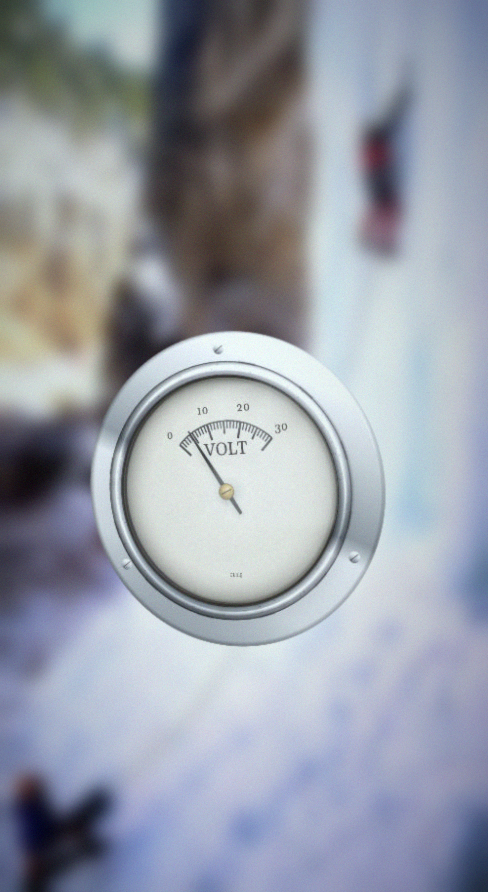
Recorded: 5 (V)
